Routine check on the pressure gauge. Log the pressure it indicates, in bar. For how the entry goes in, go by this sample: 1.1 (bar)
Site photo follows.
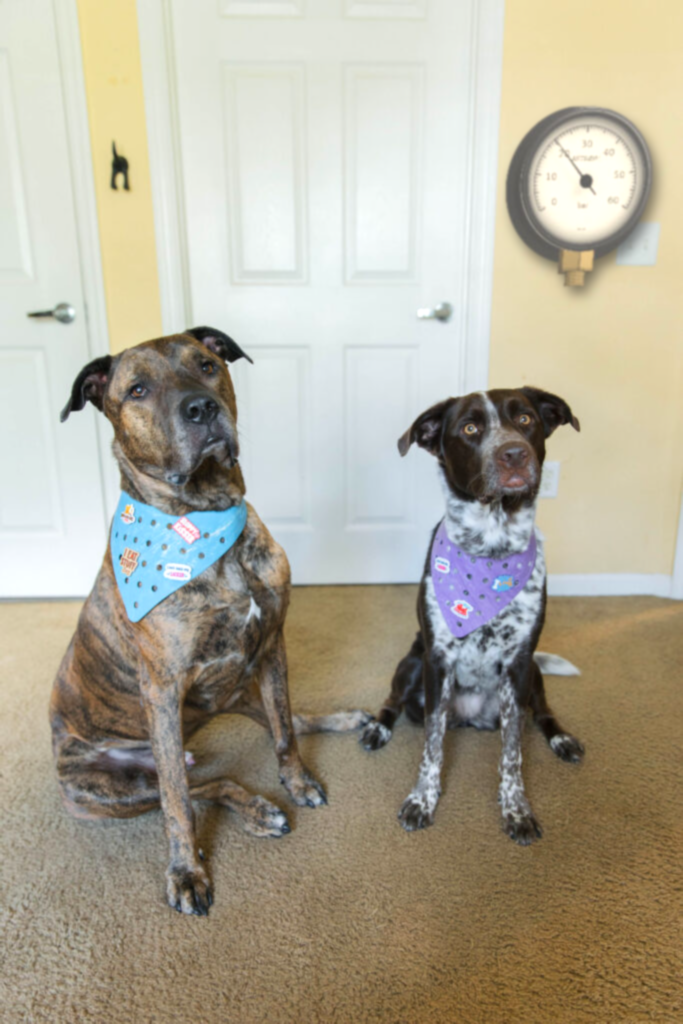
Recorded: 20 (bar)
